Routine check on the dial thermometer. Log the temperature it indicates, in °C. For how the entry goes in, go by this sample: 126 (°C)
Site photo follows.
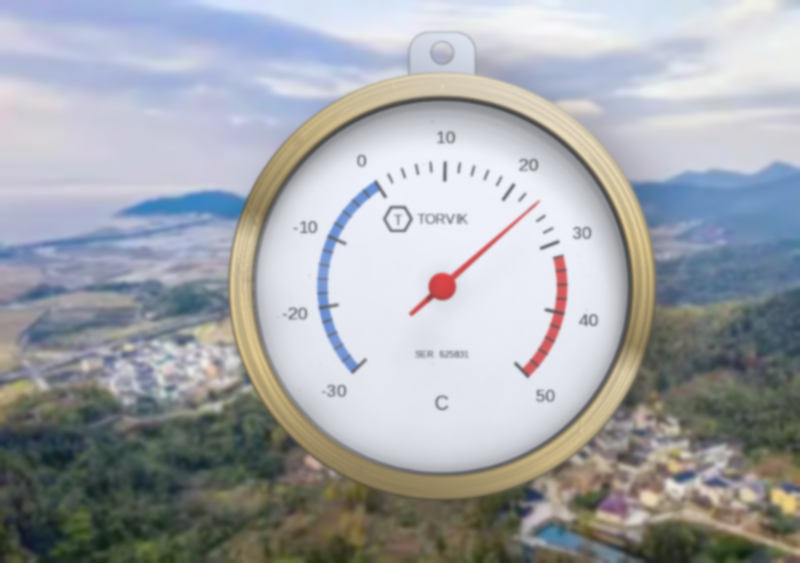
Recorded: 24 (°C)
